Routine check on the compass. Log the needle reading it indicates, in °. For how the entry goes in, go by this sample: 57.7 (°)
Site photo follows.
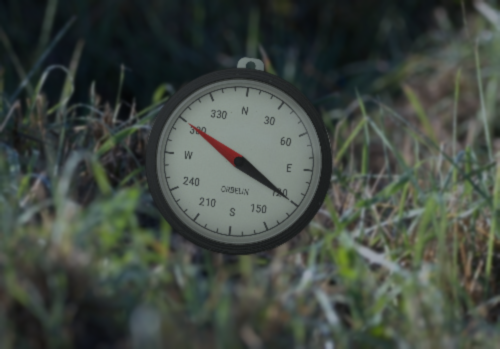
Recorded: 300 (°)
